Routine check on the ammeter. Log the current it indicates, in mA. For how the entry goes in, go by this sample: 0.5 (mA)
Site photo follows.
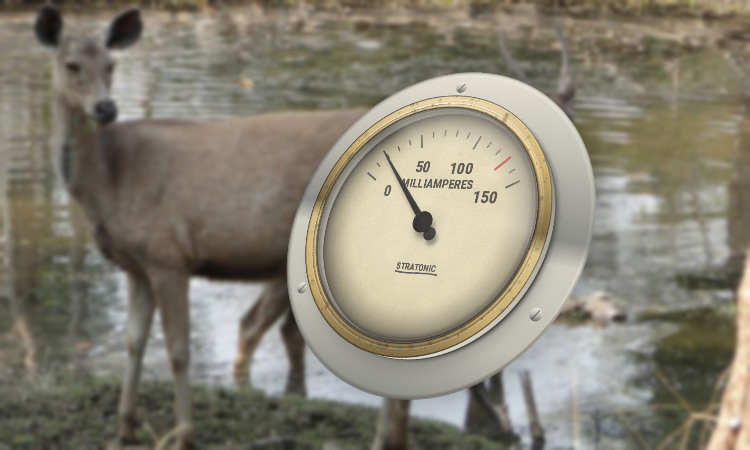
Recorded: 20 (mA)
